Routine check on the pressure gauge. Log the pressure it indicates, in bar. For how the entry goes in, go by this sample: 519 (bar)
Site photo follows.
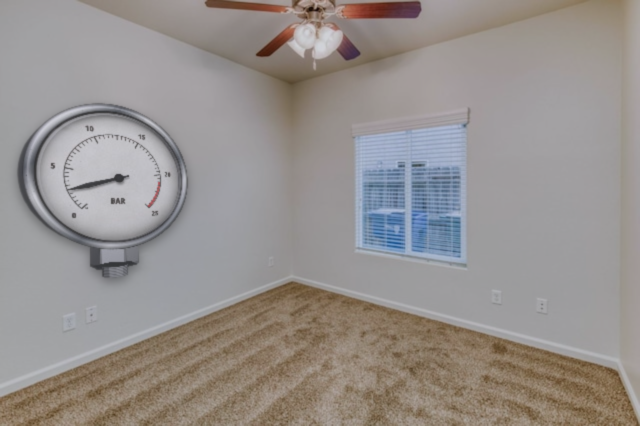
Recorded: 2.5 (bar)
